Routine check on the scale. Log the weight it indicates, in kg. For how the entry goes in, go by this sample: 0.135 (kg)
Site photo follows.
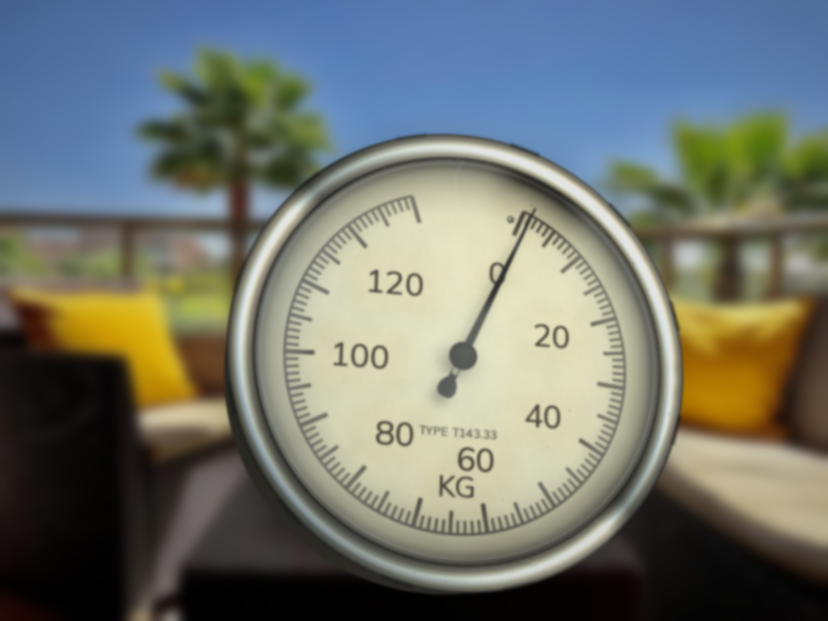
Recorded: 1 (kg)
